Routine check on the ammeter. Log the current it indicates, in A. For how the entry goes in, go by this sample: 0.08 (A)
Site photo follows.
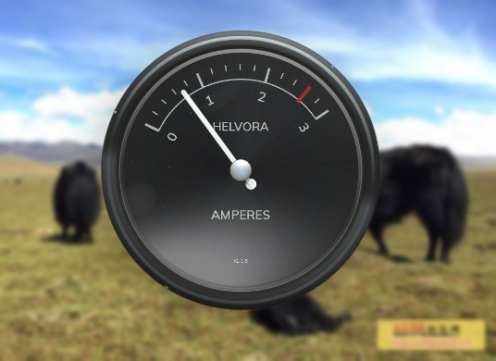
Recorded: 0.7 (A)
